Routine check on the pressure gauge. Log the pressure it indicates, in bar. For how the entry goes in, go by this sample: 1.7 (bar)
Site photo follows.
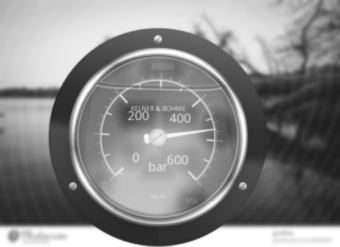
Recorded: 475 (bar)
